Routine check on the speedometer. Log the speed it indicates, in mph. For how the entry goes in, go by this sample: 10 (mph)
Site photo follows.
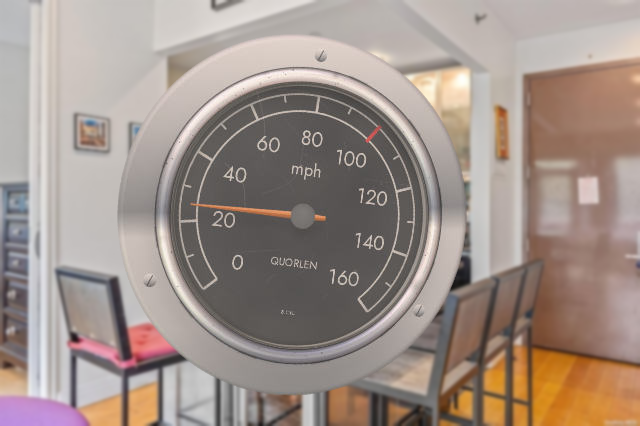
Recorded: 25 (mph)
